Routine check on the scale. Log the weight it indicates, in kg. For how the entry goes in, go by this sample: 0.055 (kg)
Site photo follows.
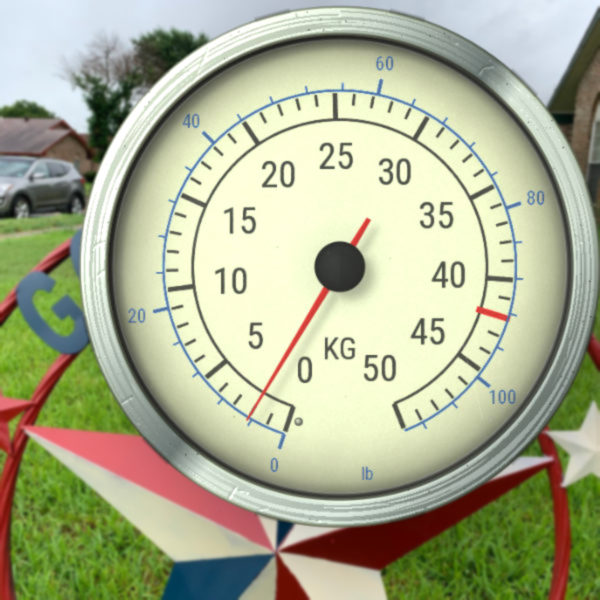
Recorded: 2 (kg)
